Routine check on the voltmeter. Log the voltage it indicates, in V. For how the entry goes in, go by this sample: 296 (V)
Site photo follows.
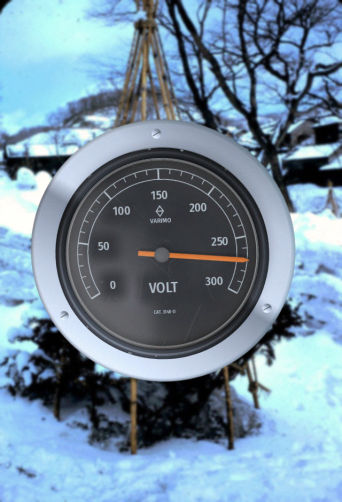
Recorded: 270 (V)
